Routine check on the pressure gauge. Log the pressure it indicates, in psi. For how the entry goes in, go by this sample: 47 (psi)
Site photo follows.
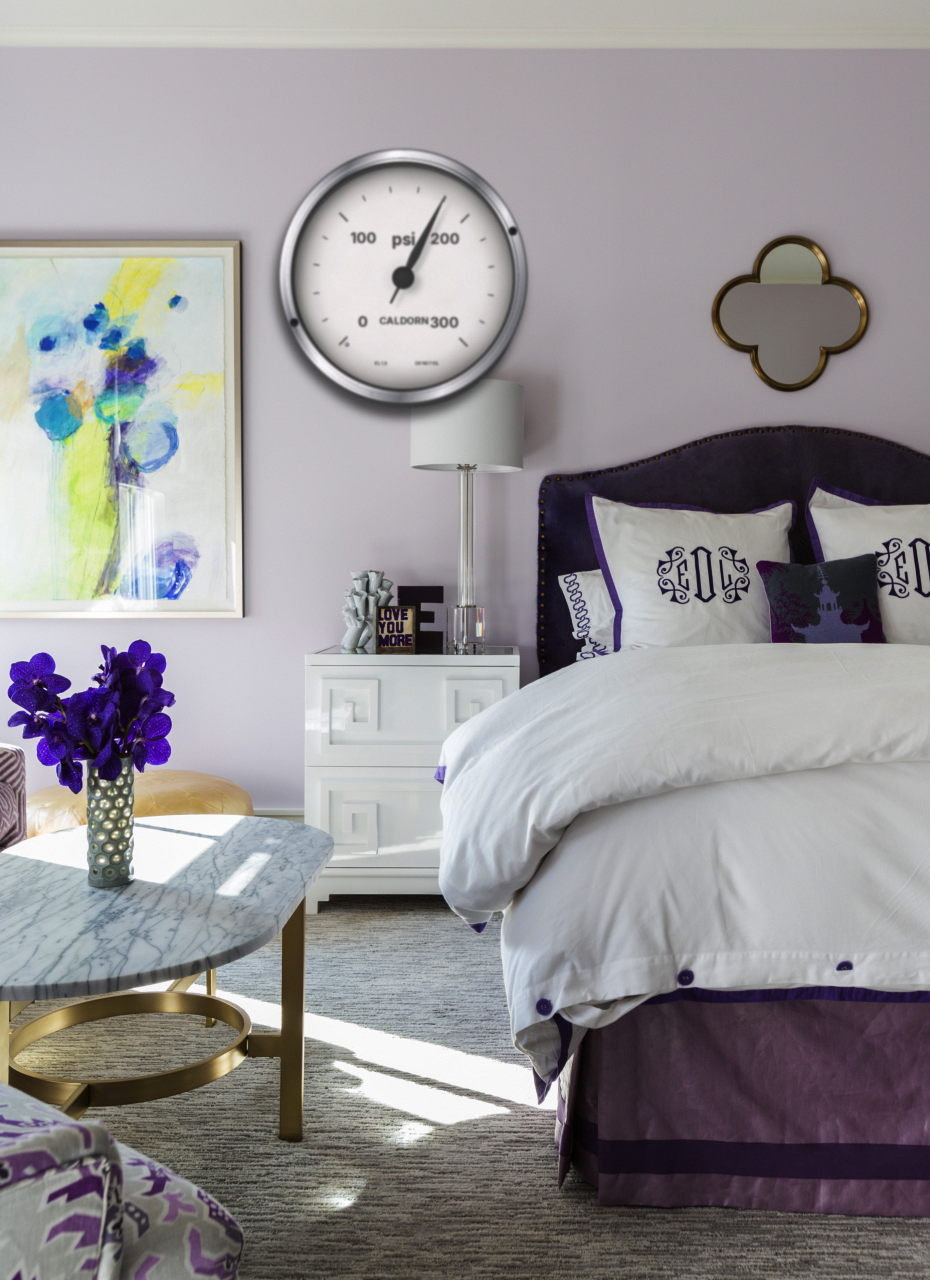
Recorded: 180 (psi)
